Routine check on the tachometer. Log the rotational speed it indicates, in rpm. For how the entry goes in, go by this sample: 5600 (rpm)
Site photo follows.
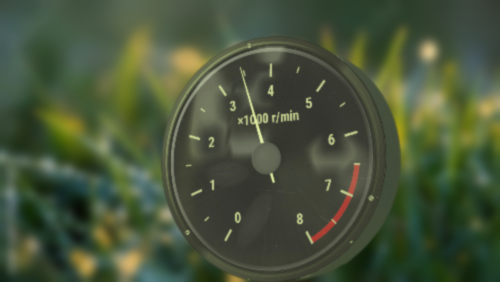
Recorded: 3500 (rpm)
